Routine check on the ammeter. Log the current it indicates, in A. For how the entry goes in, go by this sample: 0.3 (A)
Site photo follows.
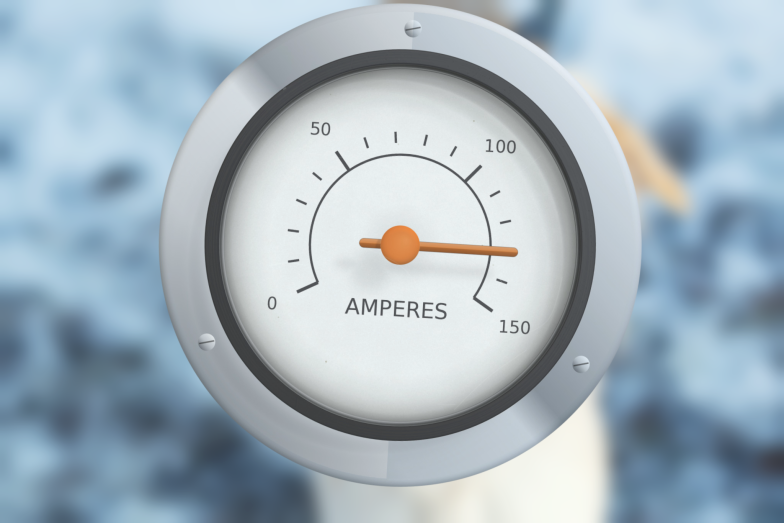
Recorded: 130 (A)
